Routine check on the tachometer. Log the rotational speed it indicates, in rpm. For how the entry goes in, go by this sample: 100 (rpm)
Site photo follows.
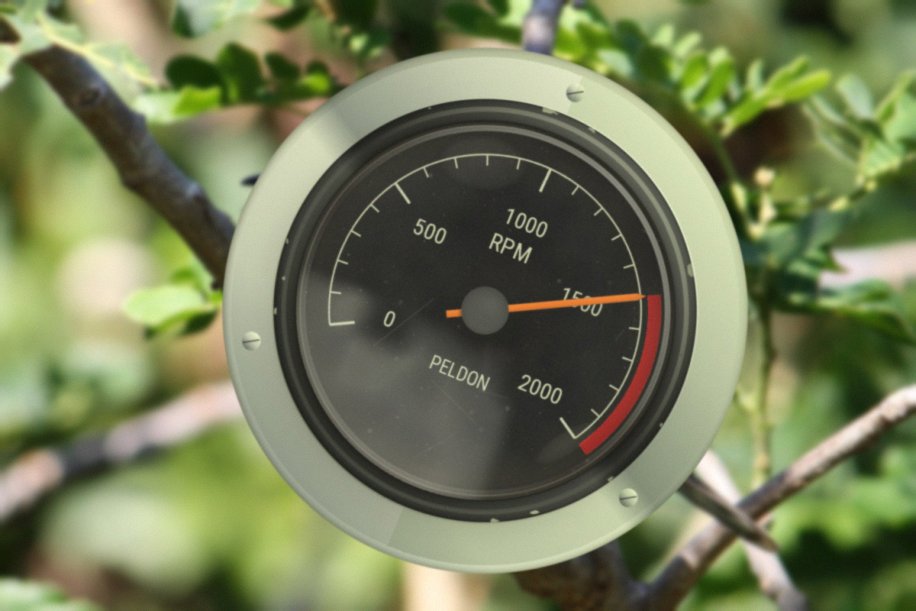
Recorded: 1500 (rpm)
